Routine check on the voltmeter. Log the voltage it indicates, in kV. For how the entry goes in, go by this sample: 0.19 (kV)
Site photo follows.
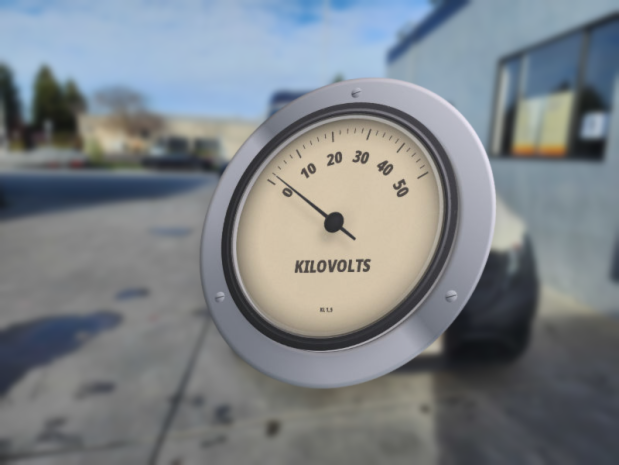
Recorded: 2 (kV)
